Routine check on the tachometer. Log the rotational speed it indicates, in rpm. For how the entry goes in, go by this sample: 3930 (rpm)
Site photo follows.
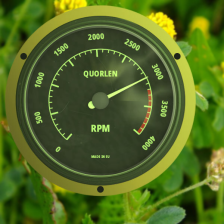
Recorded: 3000 (rpm)
